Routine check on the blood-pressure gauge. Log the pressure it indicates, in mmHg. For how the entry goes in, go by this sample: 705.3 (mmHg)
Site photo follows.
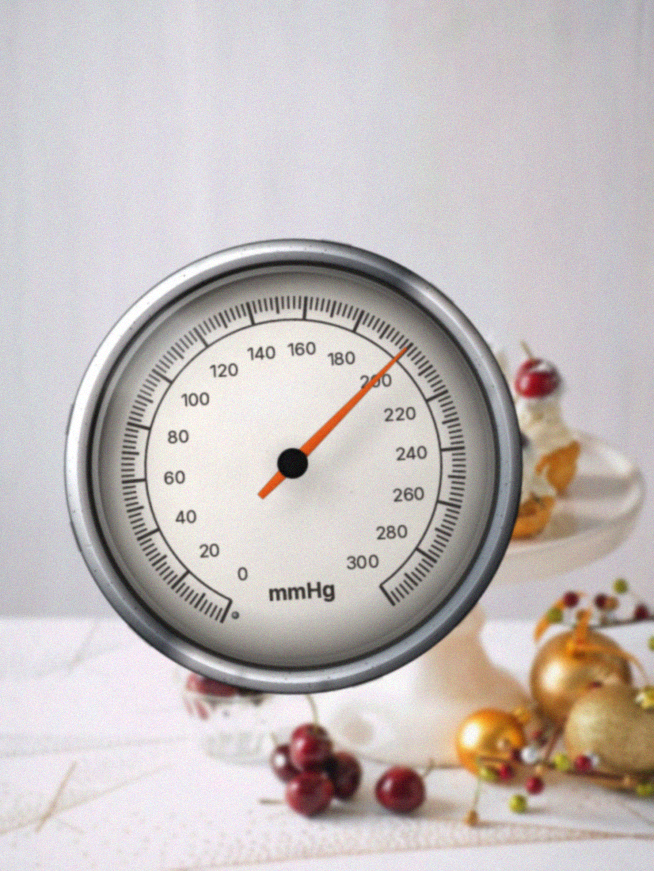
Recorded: 200 (mmHg)
